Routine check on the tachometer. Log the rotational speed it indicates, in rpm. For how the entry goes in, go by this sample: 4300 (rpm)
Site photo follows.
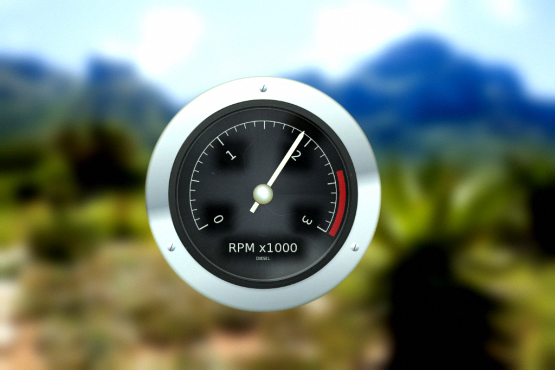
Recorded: 1900 (rpm)
